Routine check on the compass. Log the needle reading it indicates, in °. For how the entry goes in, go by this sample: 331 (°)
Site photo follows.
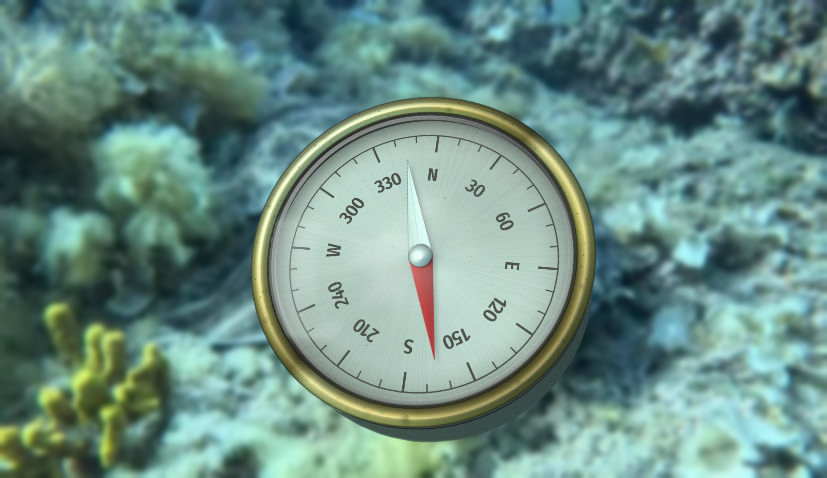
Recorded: 165 (°)
